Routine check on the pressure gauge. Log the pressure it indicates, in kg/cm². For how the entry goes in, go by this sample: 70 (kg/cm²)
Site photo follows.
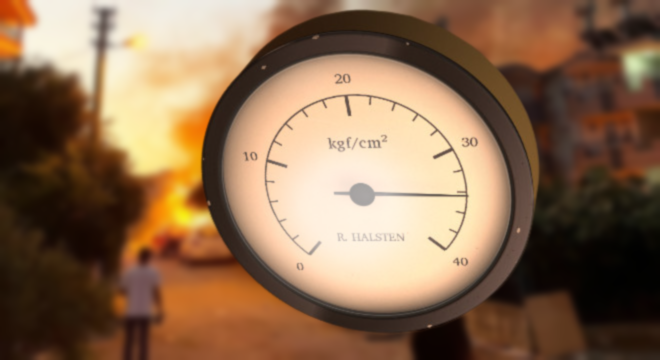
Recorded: 34 (kg/cm²)
